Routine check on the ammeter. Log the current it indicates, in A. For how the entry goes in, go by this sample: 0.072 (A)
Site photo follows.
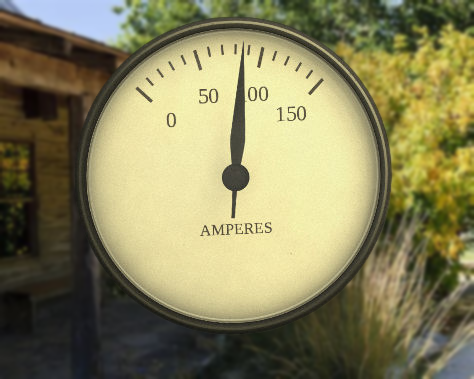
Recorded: 85 (A)
